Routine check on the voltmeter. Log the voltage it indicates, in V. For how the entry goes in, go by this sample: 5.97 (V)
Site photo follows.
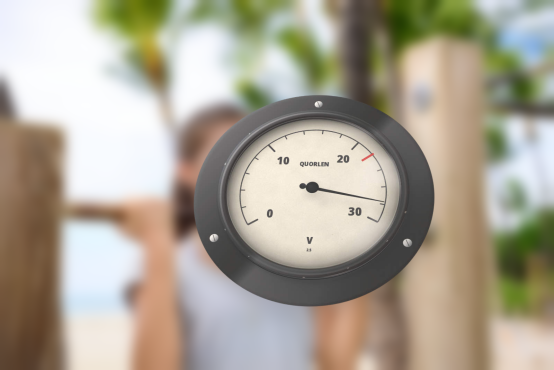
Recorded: 28 (V)
